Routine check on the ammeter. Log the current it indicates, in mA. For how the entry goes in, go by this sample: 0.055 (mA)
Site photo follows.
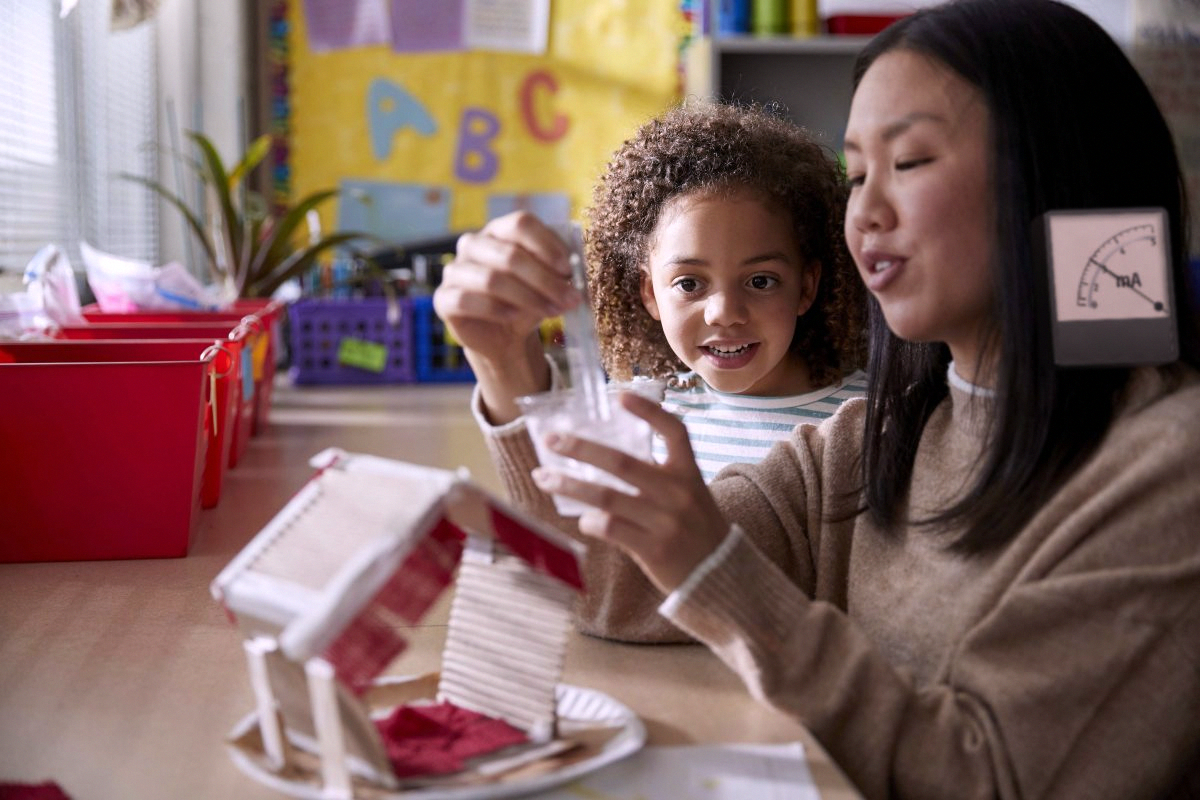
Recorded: 3 (mA)
